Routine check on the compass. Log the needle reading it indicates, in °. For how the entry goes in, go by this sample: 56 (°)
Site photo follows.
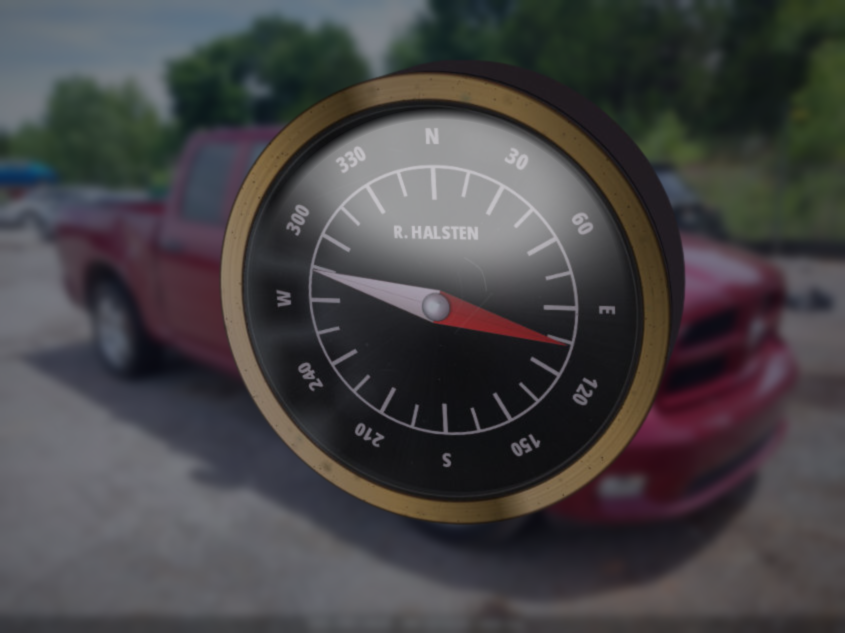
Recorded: 105 (°)
